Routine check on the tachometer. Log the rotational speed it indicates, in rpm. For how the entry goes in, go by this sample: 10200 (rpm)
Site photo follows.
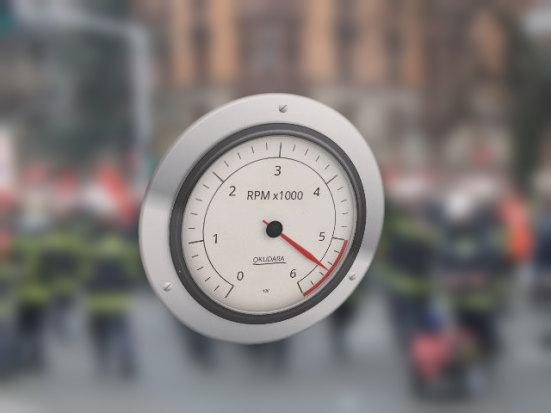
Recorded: 5500 (rpm)
